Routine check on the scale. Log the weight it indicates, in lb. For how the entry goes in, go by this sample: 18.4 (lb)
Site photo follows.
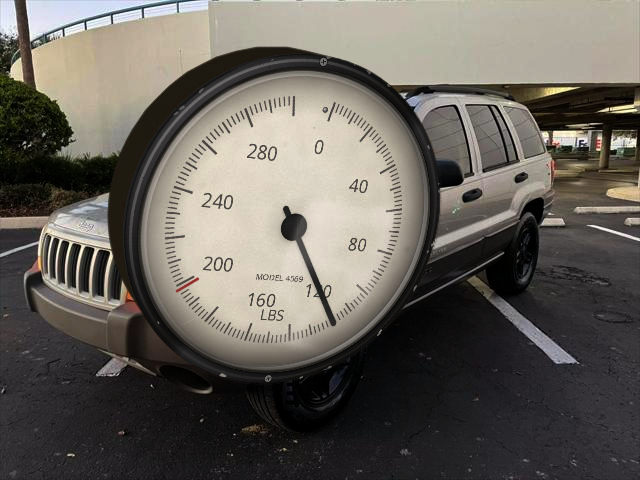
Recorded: 120 (lb)
